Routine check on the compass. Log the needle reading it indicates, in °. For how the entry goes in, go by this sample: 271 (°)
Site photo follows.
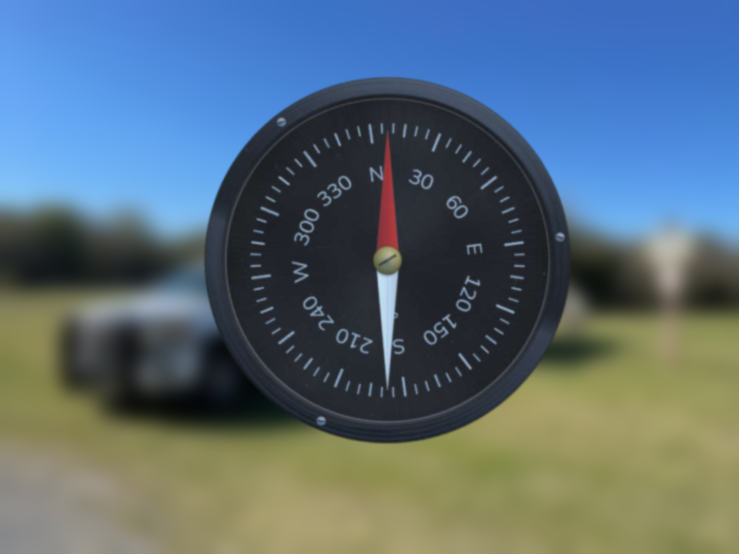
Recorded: 7.5 (°)
